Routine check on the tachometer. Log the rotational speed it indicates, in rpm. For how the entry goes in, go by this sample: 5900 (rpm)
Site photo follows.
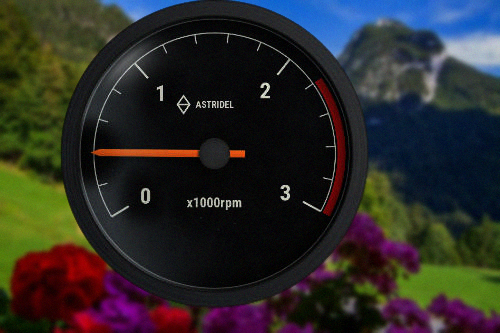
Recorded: 400 (rpm)
